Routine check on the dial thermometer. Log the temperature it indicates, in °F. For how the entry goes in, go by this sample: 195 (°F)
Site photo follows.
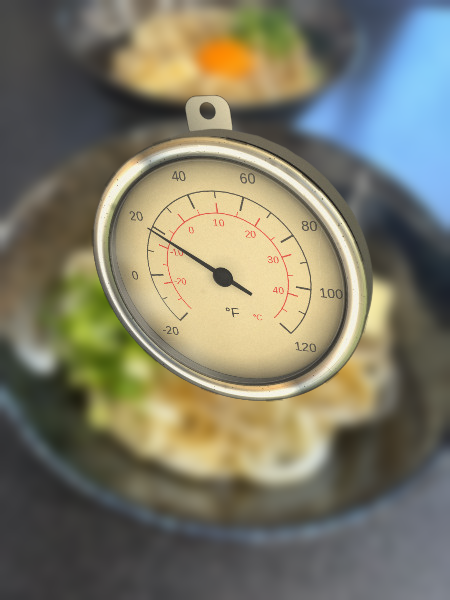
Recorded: 20 (°F)
